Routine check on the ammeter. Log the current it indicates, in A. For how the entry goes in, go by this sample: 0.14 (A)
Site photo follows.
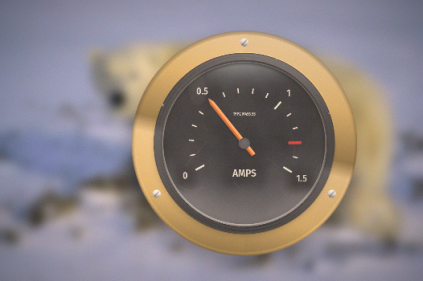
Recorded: 0.5 (A)
